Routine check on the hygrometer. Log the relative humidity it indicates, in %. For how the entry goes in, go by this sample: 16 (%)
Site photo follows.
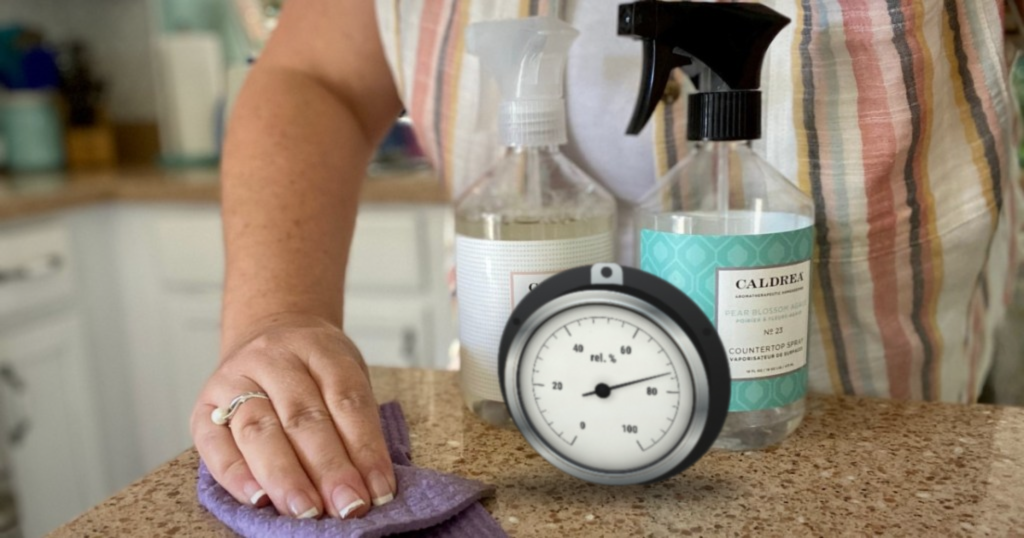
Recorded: 74 (%)
